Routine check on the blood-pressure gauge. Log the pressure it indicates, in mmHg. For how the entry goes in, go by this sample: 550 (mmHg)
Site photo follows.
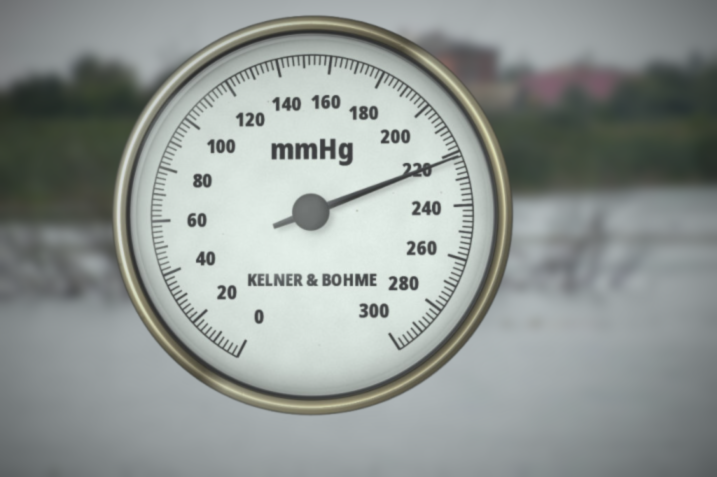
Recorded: 222 (mmHg)
